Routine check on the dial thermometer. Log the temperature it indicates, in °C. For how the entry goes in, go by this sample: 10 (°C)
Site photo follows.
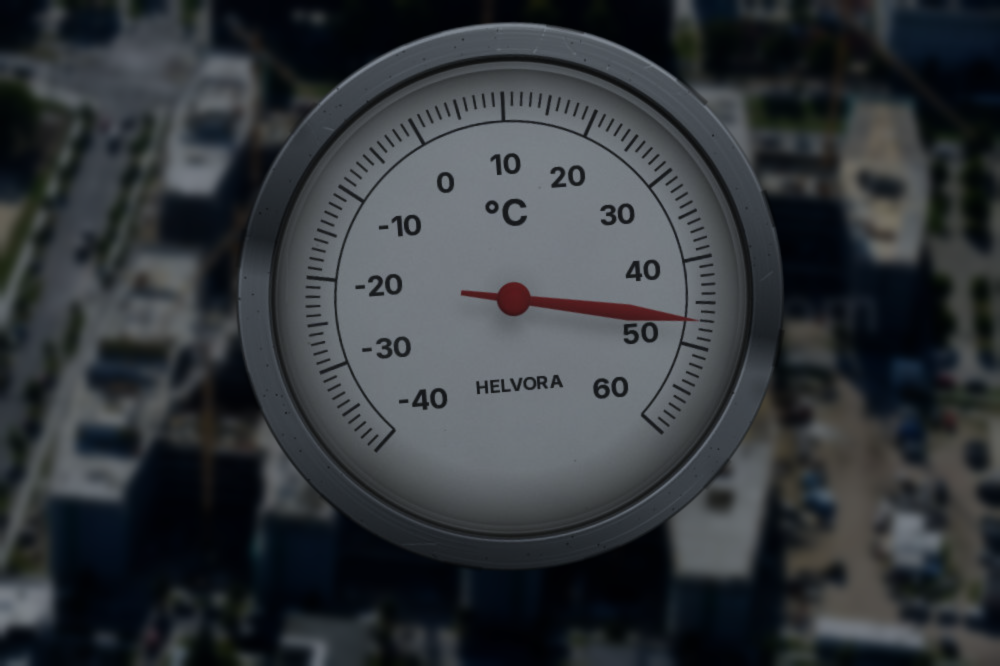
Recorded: 47 (°C)
